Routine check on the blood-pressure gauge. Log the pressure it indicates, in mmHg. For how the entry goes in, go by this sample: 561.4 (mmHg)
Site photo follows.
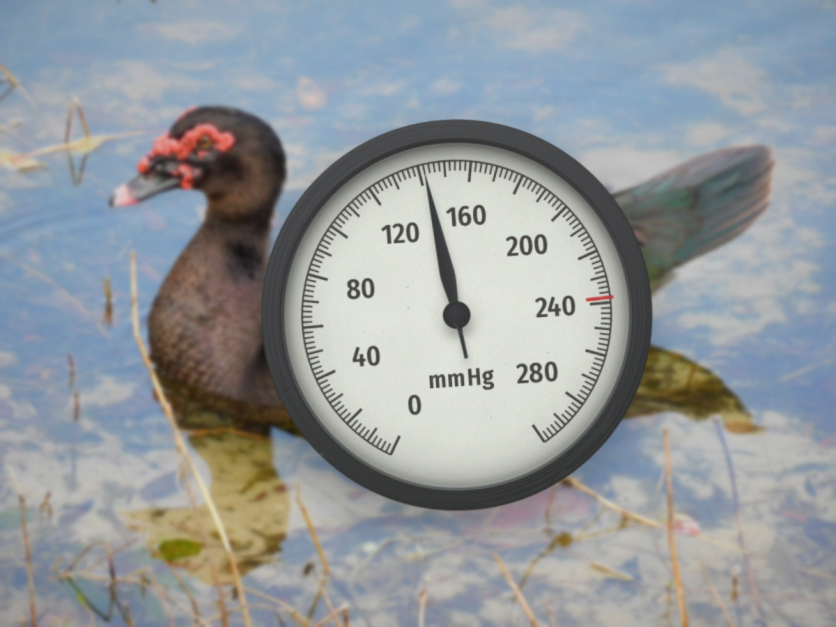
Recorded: 142 (mmHg)
